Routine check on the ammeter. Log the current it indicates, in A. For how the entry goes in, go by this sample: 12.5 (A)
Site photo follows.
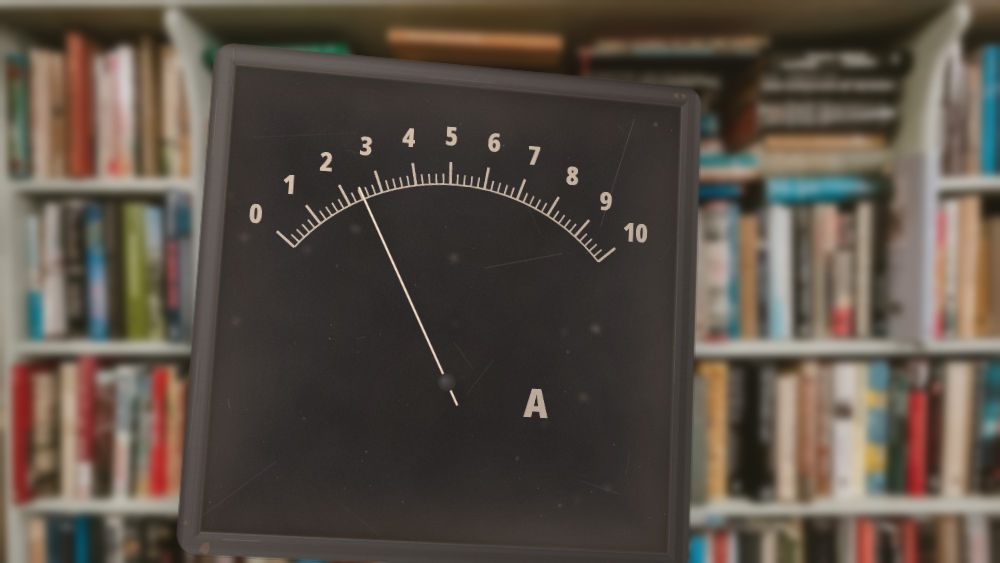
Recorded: 2.4 (A)
